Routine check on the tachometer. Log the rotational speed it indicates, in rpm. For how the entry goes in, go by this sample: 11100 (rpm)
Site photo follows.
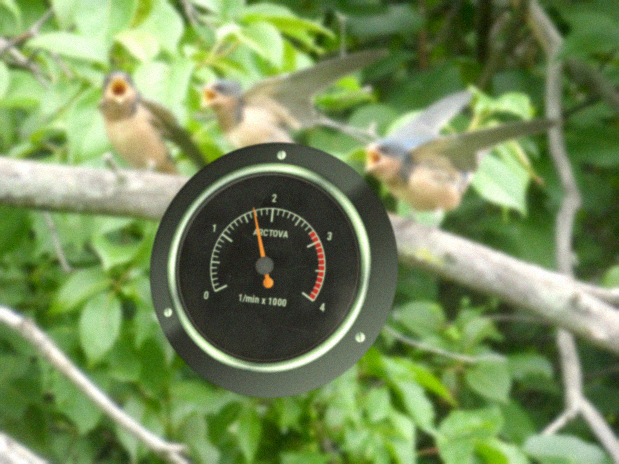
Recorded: 1700 (rpm)
